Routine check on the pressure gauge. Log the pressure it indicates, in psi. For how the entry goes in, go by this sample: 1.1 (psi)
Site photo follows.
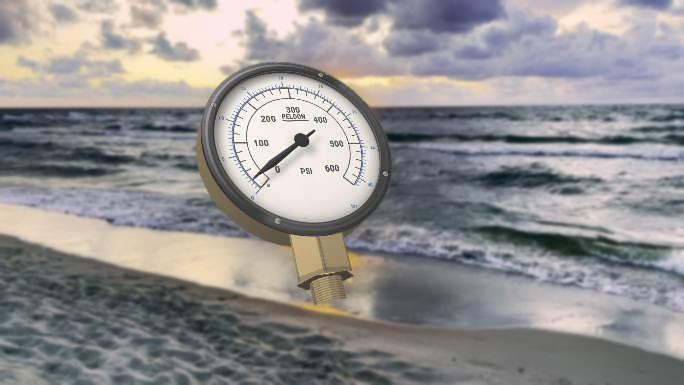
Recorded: 20 (psi)
